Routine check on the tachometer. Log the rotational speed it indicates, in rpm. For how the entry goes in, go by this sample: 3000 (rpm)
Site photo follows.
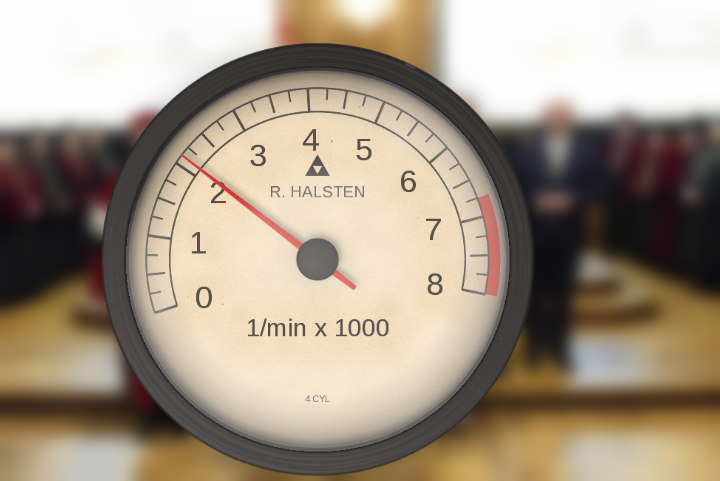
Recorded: 2125 (rpm)
